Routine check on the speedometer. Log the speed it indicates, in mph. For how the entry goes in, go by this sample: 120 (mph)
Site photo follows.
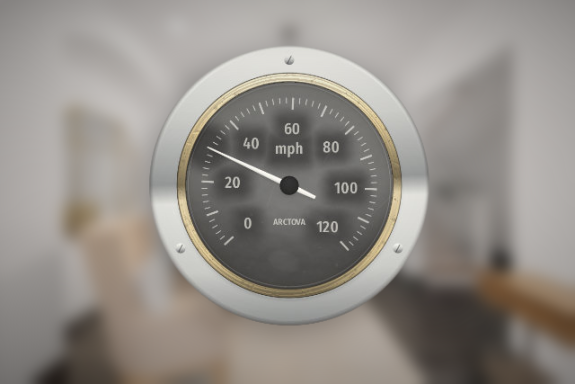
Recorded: 30 (mph)
